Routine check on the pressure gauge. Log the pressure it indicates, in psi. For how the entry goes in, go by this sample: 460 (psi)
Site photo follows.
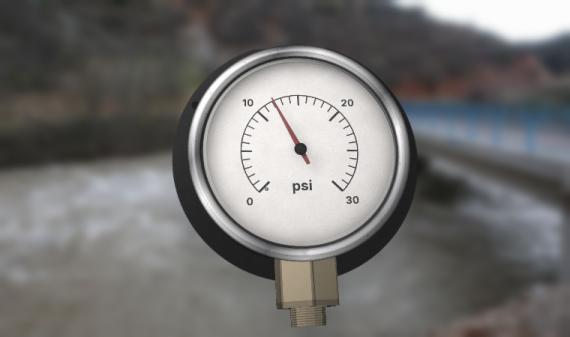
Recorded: 12 (psi)
